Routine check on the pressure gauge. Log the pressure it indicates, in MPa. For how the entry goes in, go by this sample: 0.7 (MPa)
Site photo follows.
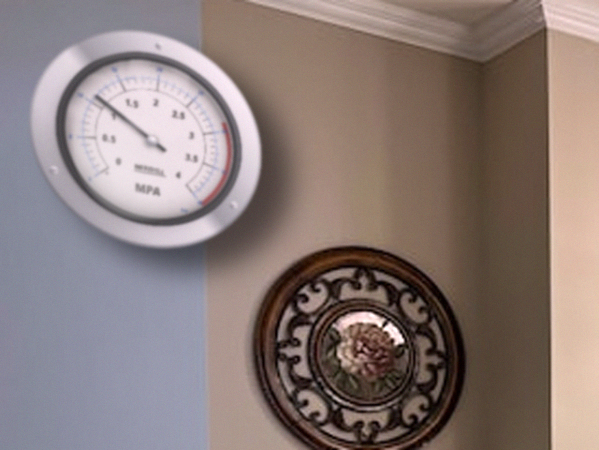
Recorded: 1.1 (MPa)
